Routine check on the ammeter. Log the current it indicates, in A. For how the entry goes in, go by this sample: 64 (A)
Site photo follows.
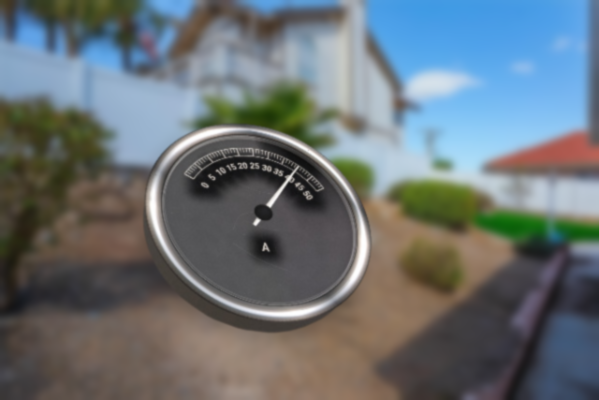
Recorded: 40 (A)
